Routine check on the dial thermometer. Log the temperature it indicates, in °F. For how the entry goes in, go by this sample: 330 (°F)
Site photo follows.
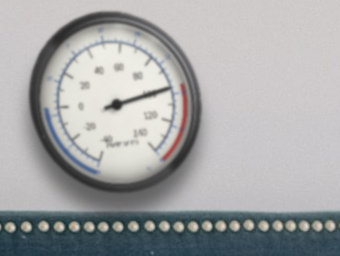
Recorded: 100 (°F)
